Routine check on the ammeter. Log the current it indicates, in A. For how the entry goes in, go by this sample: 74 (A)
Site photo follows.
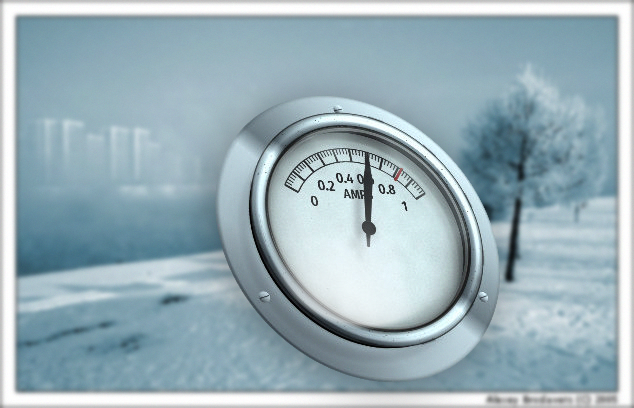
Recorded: 0.6 (A)
